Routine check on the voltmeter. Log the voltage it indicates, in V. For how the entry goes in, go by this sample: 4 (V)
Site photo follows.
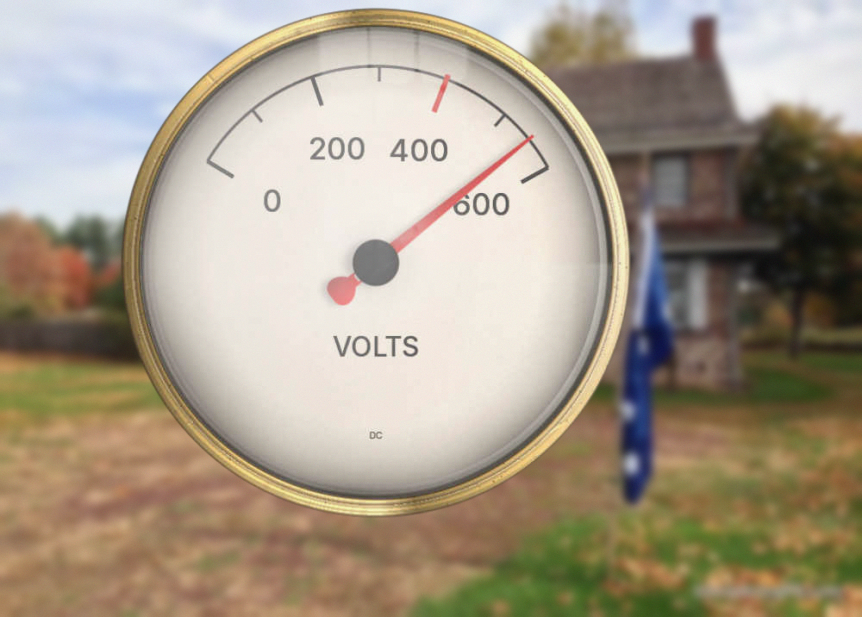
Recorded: 550 (V)
